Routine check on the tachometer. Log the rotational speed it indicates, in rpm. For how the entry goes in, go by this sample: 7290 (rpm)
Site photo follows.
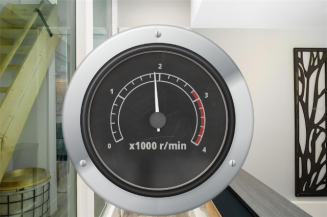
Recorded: 1900 (rpm)
